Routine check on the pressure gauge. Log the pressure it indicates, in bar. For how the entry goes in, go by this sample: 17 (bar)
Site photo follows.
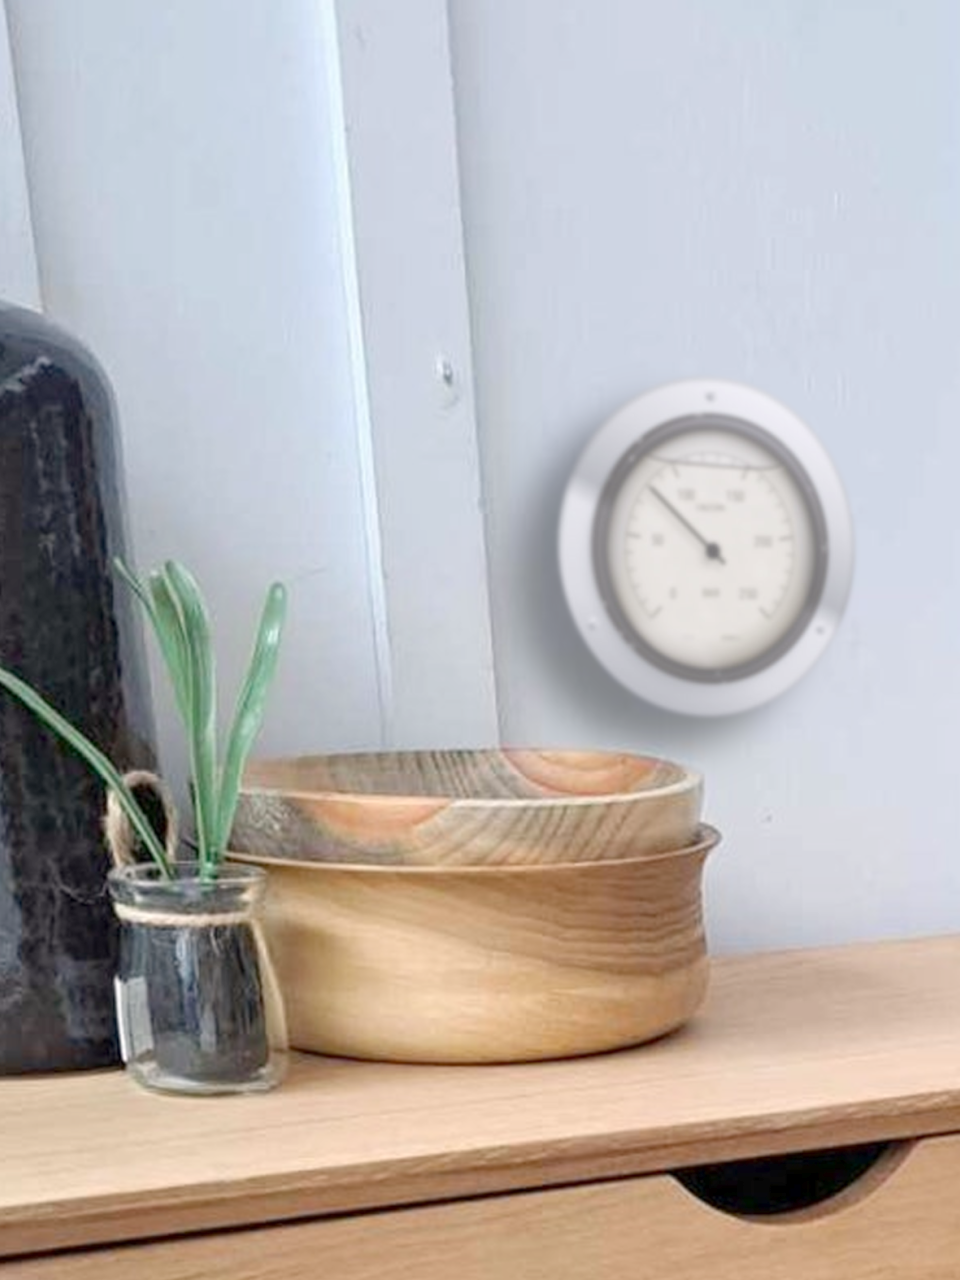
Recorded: 80 (bar)
